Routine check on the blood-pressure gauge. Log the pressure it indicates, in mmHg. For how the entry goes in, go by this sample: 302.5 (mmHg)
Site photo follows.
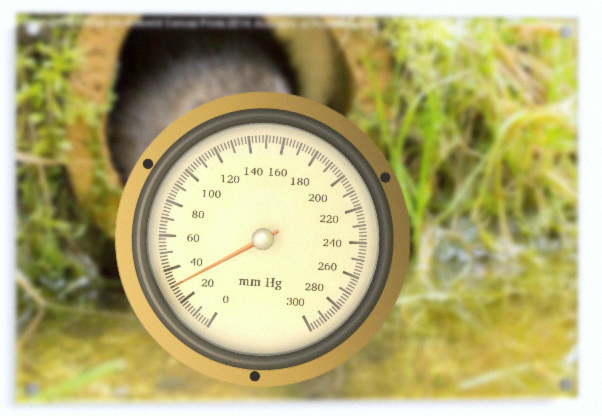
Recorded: 30 (mmHg)
